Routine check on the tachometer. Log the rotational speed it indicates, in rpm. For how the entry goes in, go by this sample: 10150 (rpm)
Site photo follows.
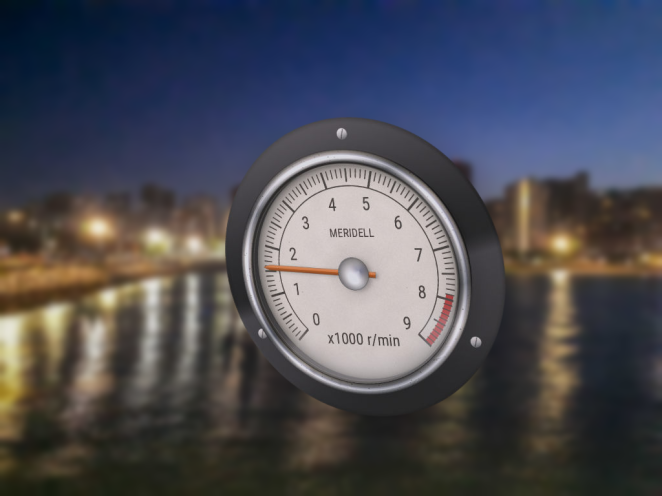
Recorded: 1600 (rpm)
